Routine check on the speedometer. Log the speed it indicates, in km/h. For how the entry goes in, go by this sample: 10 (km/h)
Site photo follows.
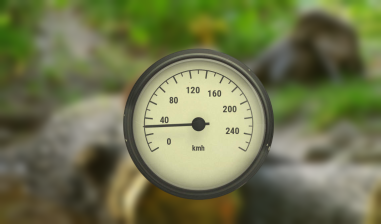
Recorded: 30 (km/h)
